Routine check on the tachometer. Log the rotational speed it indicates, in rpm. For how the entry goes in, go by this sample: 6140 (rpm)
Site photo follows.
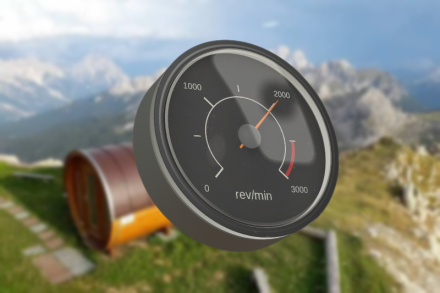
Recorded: 2000 (rpm)
